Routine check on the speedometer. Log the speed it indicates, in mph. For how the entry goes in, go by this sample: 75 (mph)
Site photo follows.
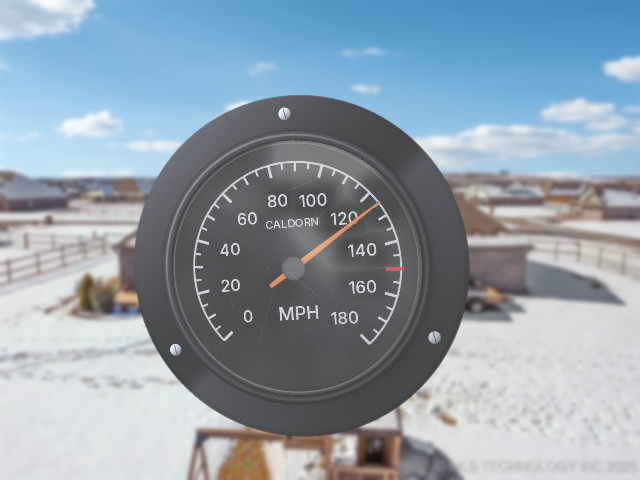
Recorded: 125 (mph)
